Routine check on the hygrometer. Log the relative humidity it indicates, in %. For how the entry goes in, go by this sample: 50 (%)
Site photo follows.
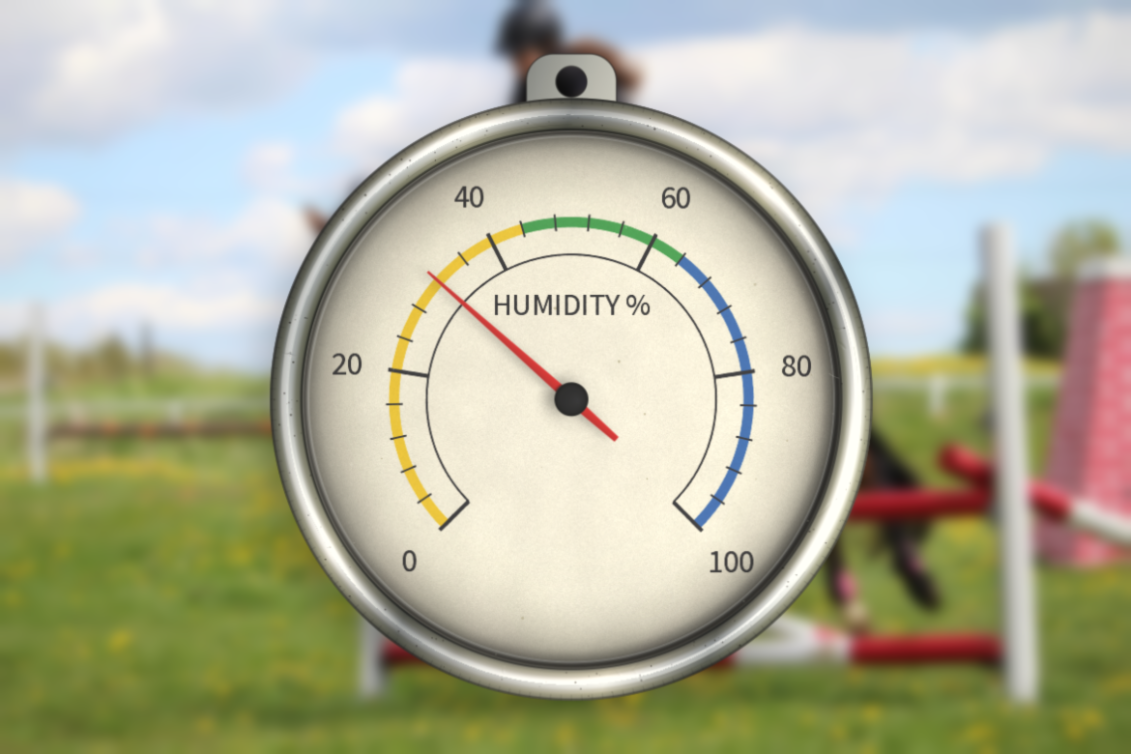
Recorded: 32 (%)
